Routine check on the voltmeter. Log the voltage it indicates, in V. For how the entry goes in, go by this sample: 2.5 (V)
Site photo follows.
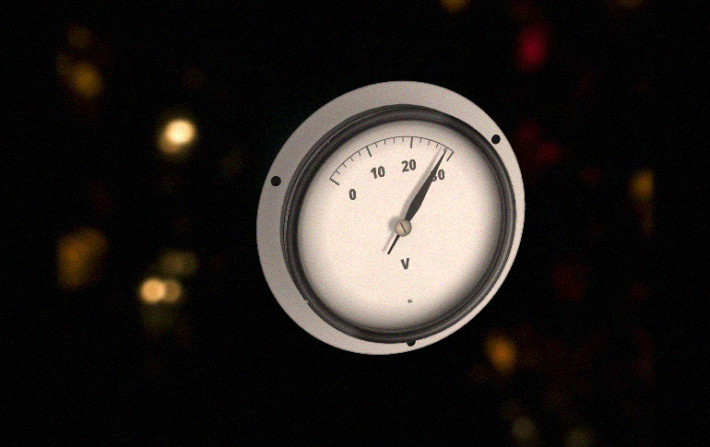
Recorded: 28 (V)
